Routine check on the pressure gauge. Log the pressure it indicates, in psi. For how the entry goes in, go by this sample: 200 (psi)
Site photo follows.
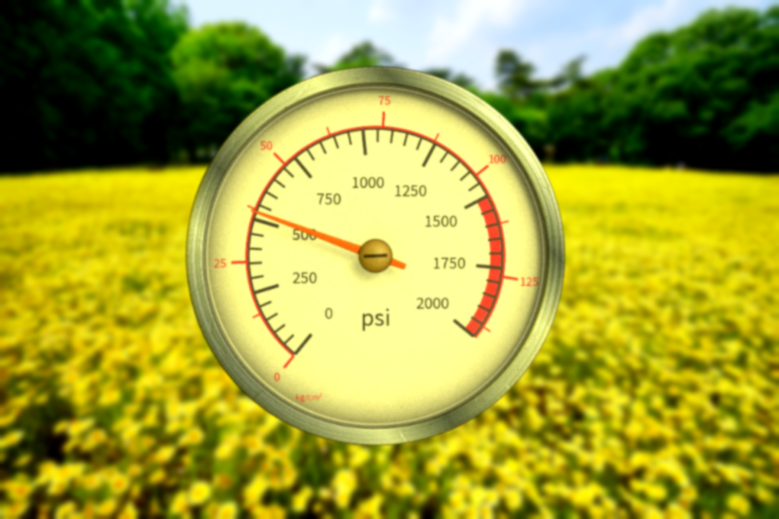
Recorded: 525 (psi)
